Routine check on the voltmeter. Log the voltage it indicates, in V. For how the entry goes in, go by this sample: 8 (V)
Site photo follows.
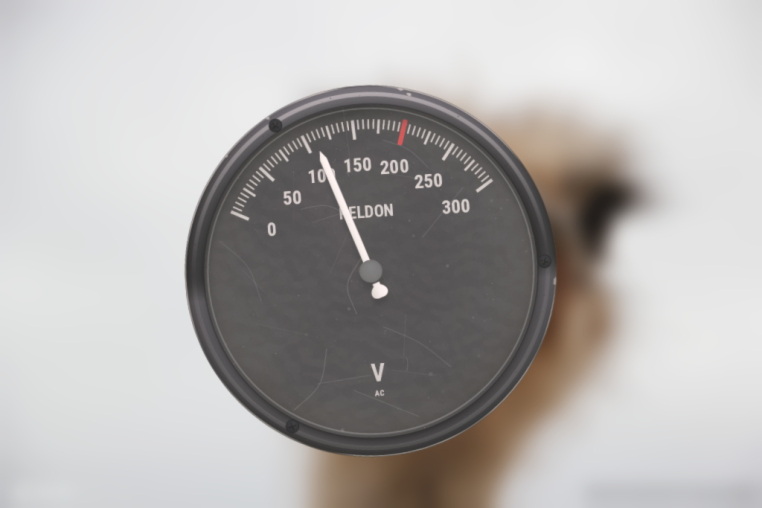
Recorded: 110 (V)
